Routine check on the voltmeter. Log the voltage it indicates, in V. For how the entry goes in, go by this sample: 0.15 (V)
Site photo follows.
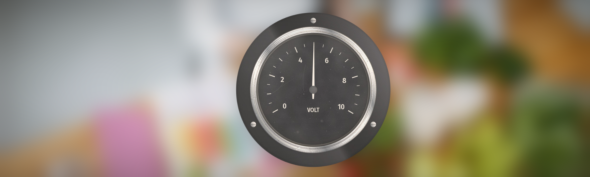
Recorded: 5 (V)
